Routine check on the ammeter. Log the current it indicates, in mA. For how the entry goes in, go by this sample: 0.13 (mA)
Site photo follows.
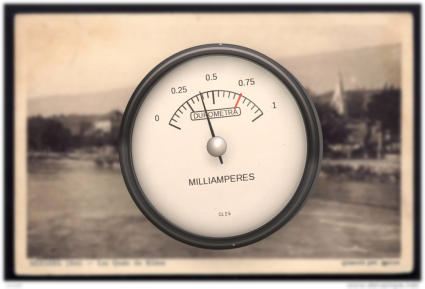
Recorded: 0.4 (mA)
